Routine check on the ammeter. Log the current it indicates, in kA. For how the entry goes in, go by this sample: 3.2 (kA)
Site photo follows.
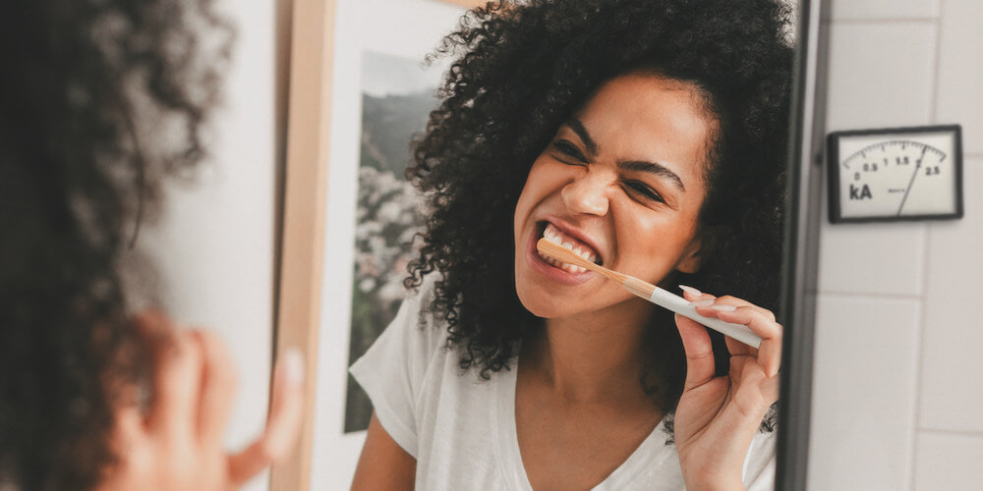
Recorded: 2 (kA)
